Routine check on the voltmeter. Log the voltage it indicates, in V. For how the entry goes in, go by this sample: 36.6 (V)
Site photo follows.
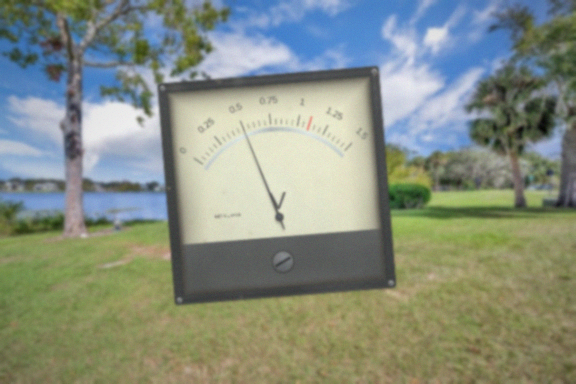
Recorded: 0.5 (V)
